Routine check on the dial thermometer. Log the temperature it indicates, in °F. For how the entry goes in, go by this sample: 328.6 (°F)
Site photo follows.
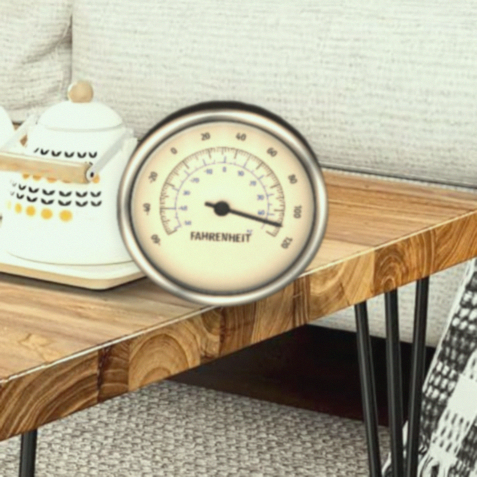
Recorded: 110 (°F)
